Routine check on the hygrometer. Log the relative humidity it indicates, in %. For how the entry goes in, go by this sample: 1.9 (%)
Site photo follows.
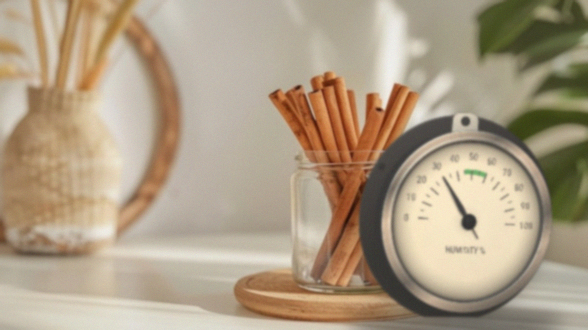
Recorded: 30 (%)
